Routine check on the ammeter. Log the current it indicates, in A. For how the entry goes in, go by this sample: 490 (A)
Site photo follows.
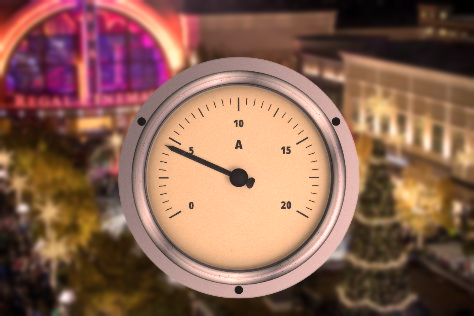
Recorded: 4.5 (A)
